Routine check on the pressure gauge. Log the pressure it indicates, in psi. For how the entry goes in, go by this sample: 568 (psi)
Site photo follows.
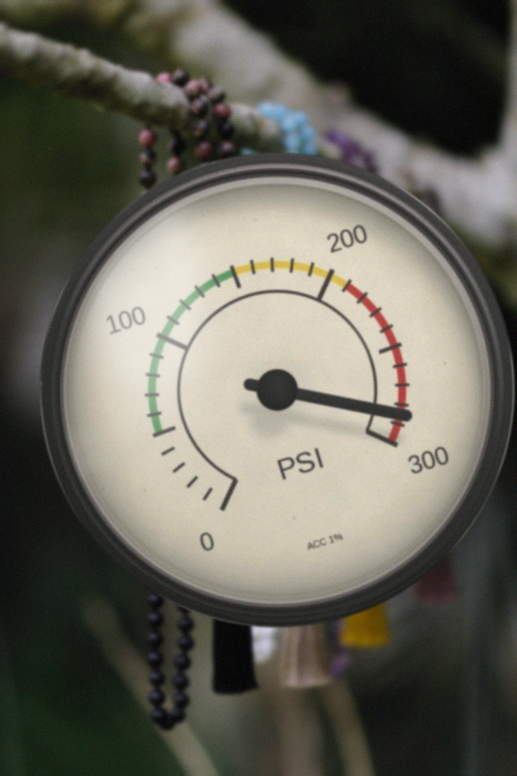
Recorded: 285 (psi)
